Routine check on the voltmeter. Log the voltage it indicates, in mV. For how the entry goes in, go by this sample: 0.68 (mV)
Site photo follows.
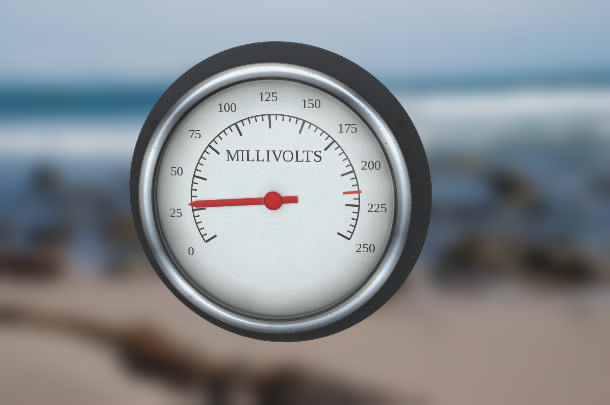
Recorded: 30 (mV)
